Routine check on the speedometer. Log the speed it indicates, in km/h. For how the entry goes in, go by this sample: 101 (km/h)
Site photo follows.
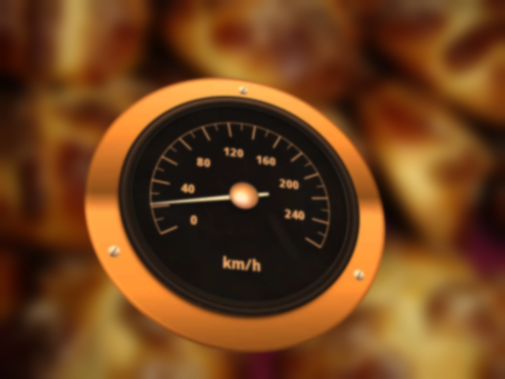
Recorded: 20 (km/h)
